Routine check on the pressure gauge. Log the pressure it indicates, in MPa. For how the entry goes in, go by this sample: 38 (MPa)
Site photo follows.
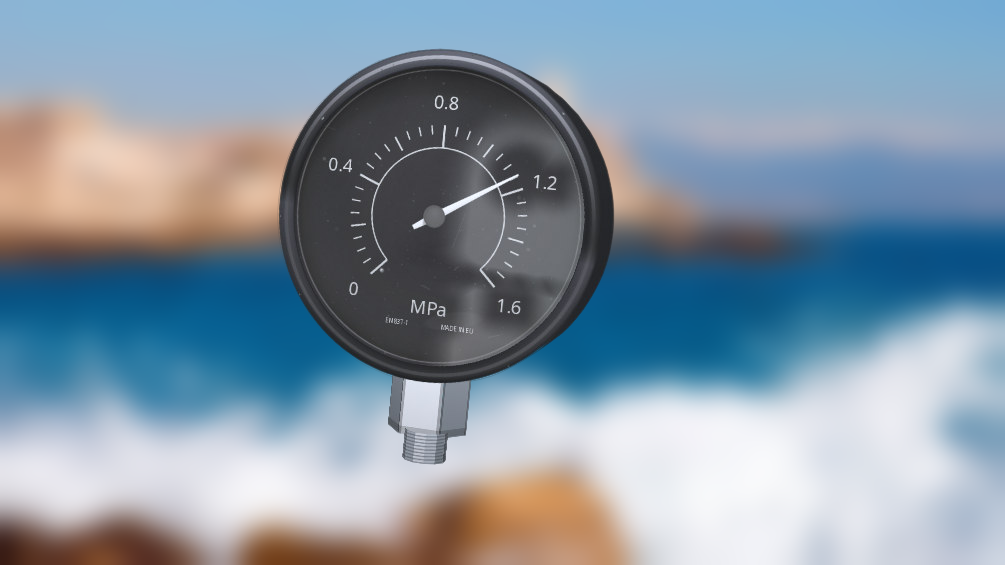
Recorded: 1.15 (MPa)
